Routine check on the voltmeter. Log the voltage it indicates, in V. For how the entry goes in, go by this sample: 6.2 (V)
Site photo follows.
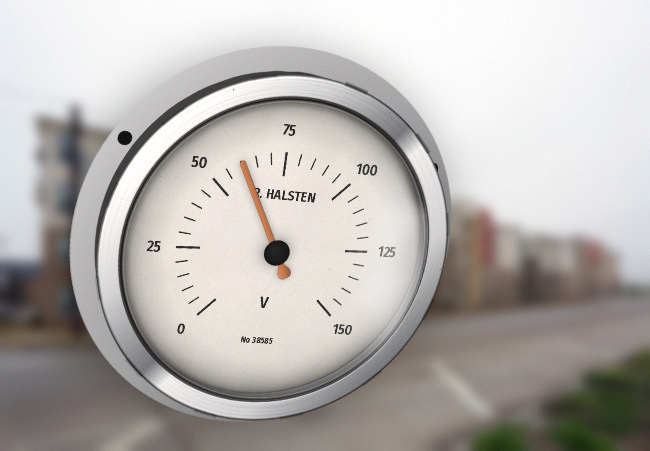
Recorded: 60 (V)
